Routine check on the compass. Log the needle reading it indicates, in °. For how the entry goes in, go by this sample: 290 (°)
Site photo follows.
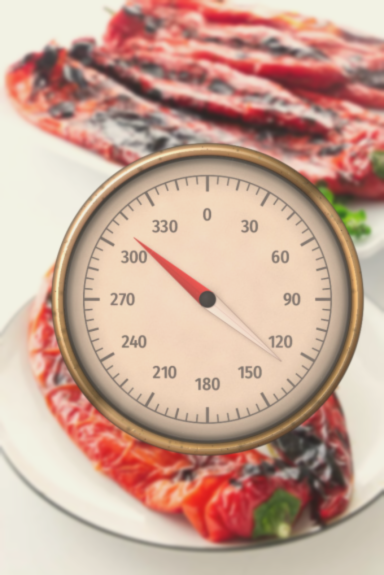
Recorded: 310 (°)
